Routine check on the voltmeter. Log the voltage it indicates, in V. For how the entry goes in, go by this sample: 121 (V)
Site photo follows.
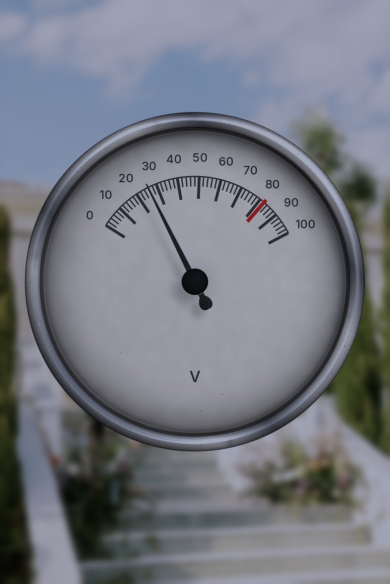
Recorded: 26 (V)
